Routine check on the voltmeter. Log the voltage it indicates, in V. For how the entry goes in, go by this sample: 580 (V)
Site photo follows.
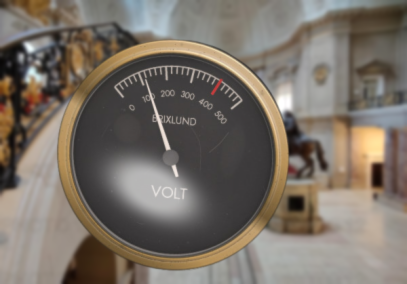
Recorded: 120 (V)
